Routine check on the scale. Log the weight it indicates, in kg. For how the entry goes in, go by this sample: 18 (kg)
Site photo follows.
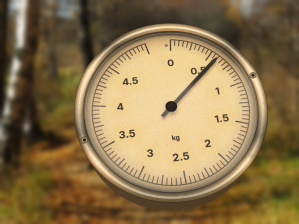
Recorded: 0.6 (kg)
